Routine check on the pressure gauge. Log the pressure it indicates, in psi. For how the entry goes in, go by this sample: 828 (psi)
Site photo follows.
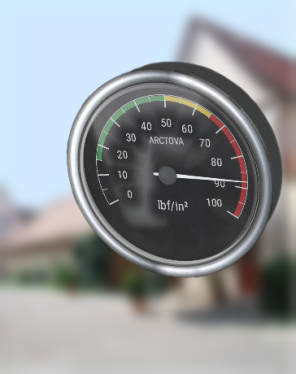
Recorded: 87.5 (psi)
